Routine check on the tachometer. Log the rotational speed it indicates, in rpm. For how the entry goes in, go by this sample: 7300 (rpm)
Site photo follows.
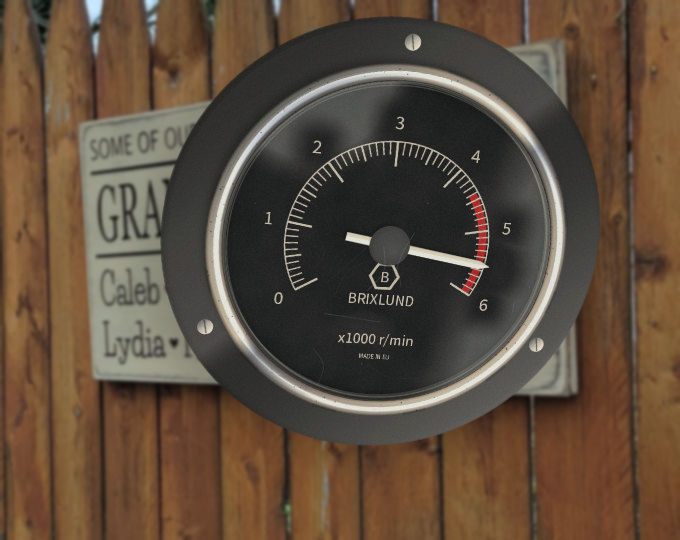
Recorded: 5500 (rpm)
